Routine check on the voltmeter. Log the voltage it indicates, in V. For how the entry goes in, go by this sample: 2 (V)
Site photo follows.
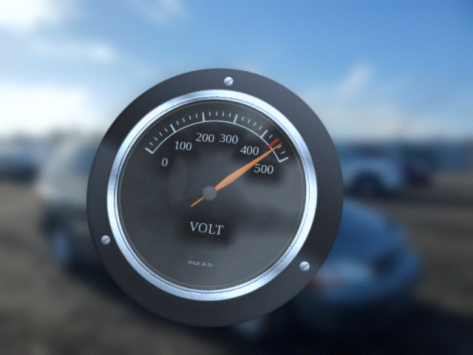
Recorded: 460 (V)
